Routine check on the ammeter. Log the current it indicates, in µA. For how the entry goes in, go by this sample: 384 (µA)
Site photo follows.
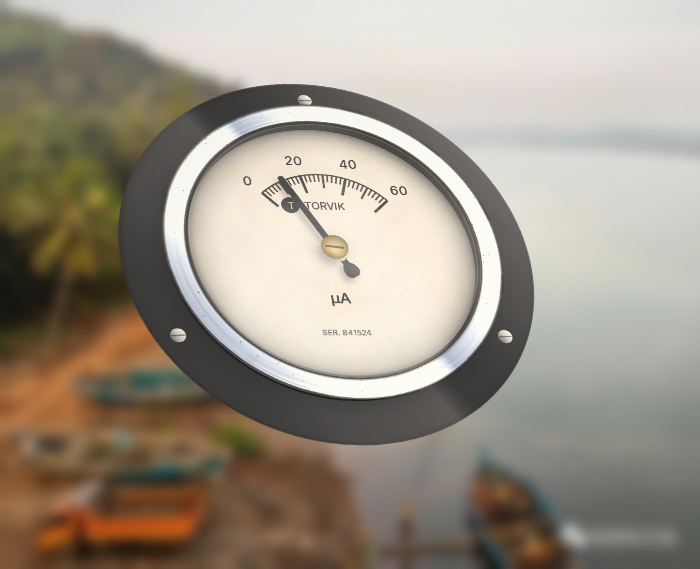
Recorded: 10 (µA)
